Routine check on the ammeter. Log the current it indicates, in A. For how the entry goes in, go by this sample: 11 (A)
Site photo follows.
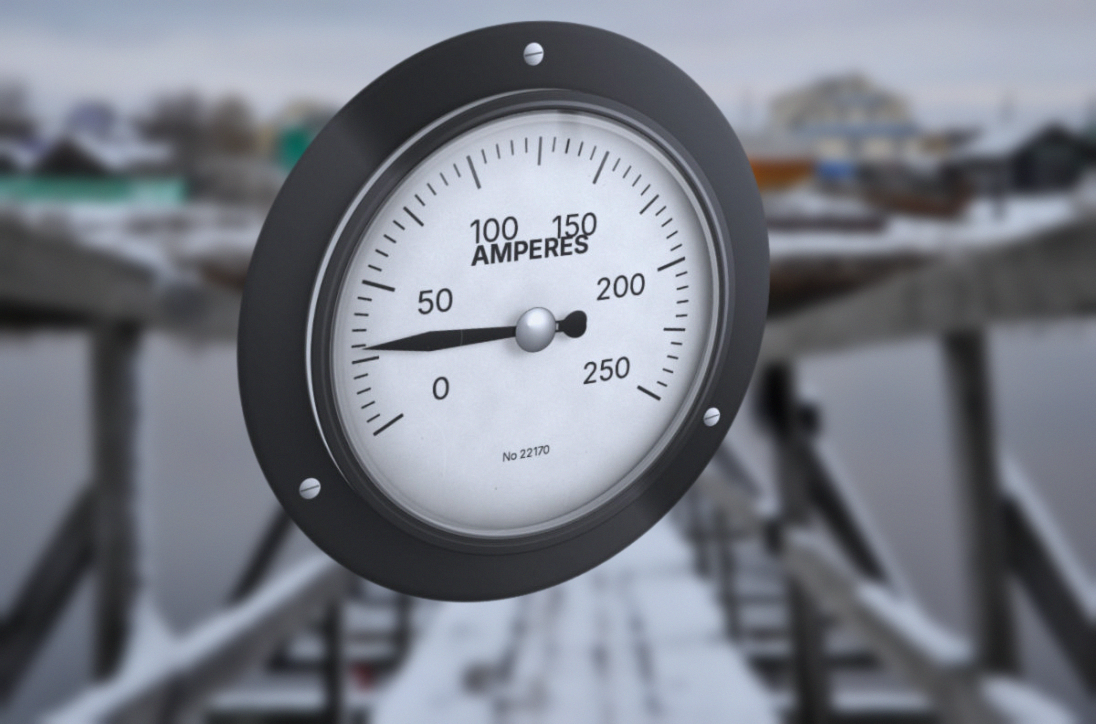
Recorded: 30 (A)
